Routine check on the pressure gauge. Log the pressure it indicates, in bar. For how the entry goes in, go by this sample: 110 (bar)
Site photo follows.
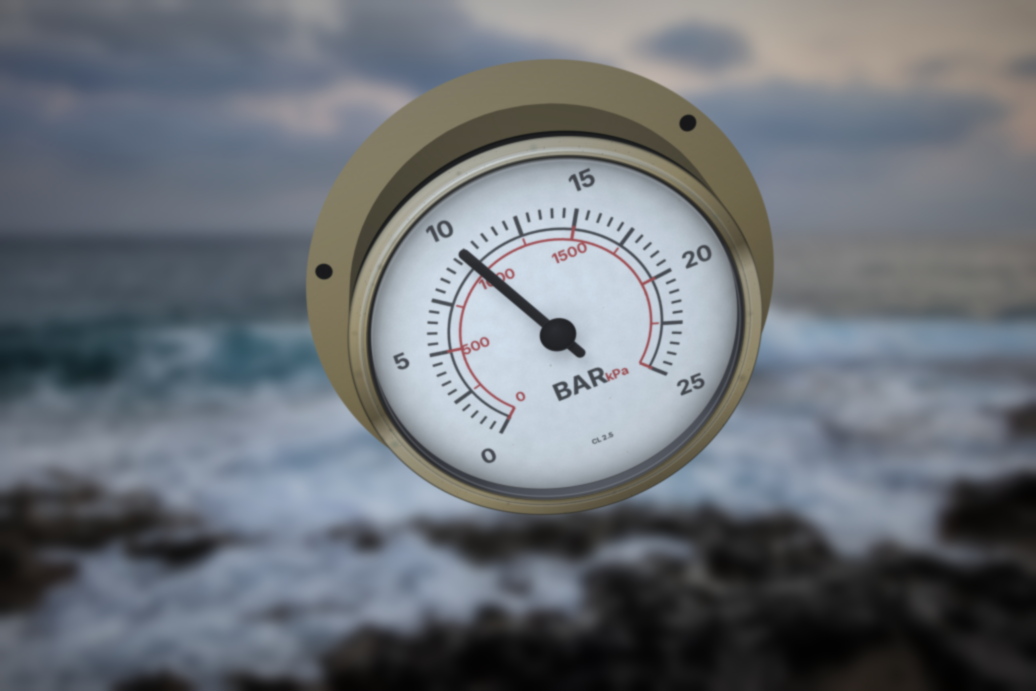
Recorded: 10 (bar)
